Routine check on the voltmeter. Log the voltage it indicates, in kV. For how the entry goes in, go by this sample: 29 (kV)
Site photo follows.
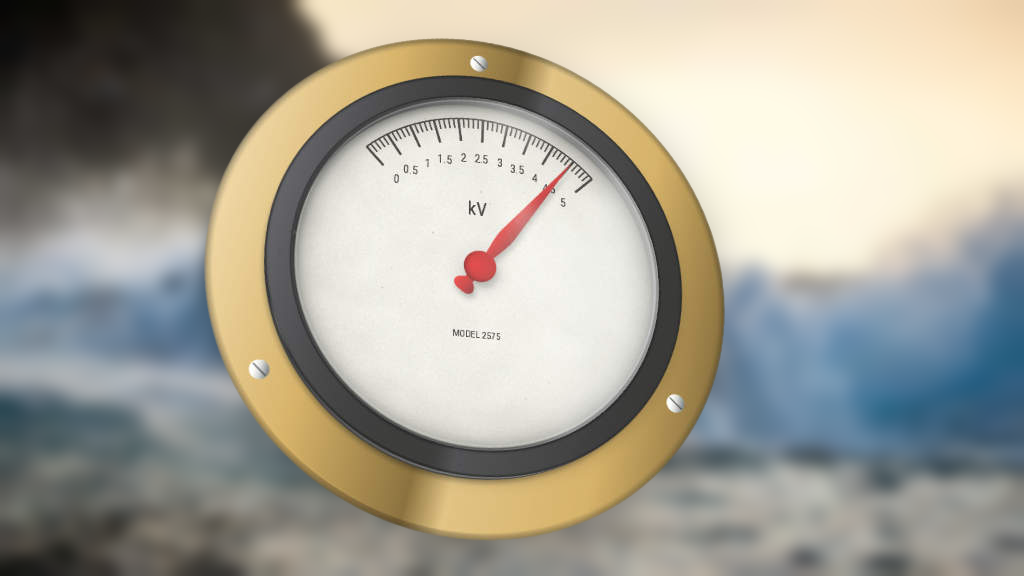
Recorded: 4.5 (kV)
